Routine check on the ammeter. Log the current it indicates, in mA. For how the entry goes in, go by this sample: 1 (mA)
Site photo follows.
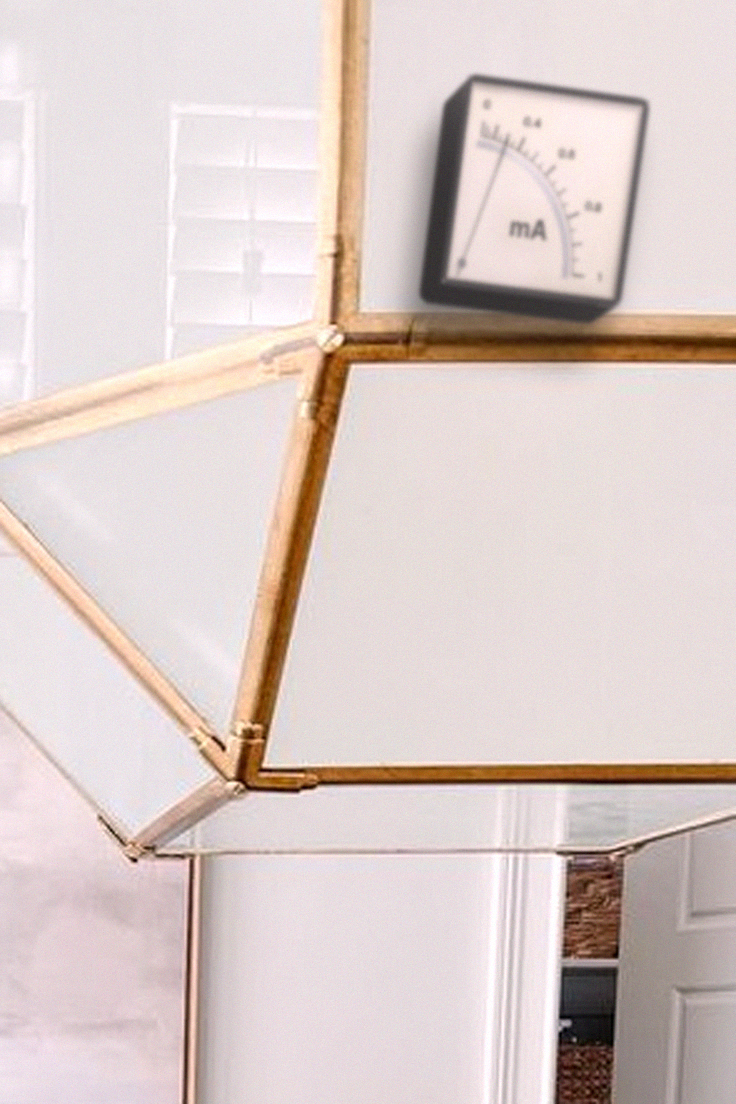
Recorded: 0.3 (mA)
